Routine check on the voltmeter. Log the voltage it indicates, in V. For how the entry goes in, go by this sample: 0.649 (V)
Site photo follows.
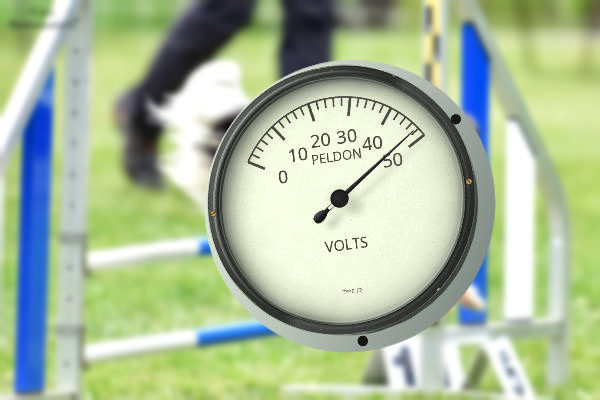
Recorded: 48 (V)
